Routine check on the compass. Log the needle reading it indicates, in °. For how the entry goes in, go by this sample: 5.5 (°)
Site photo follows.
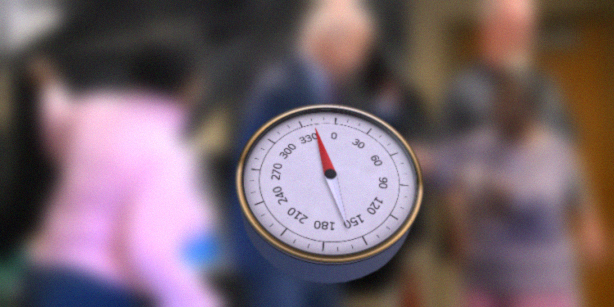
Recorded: 340 (°)
